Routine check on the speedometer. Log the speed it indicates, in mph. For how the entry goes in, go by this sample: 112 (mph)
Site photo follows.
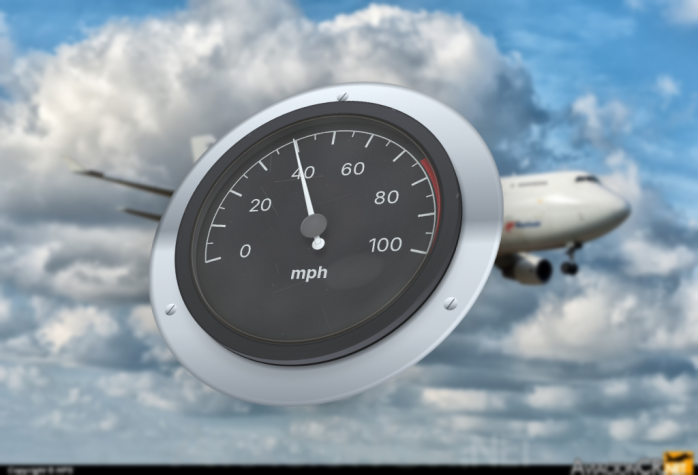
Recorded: 40 (mph)
